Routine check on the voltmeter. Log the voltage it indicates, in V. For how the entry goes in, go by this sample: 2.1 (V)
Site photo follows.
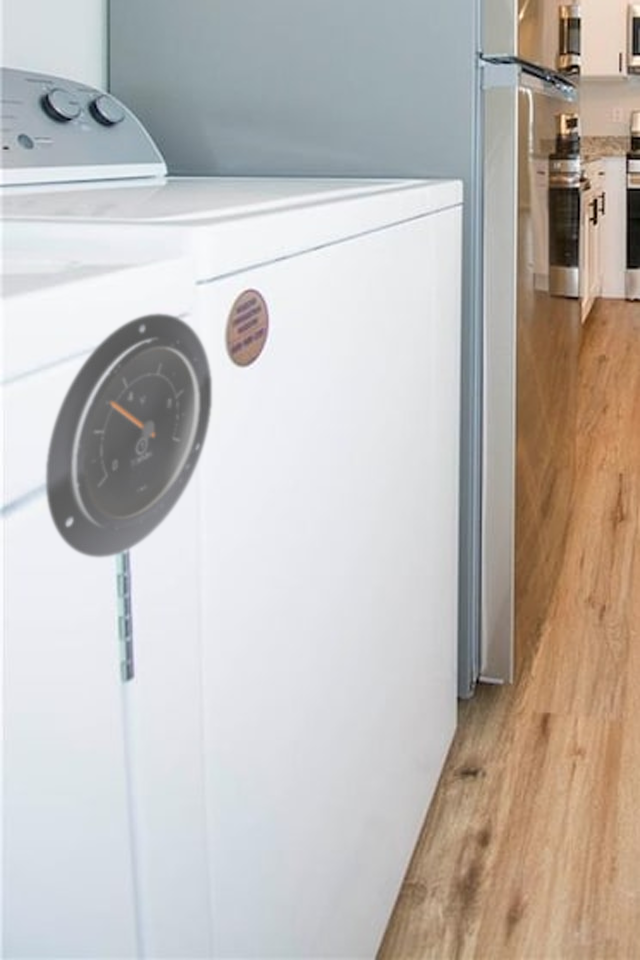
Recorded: 3 (V)
